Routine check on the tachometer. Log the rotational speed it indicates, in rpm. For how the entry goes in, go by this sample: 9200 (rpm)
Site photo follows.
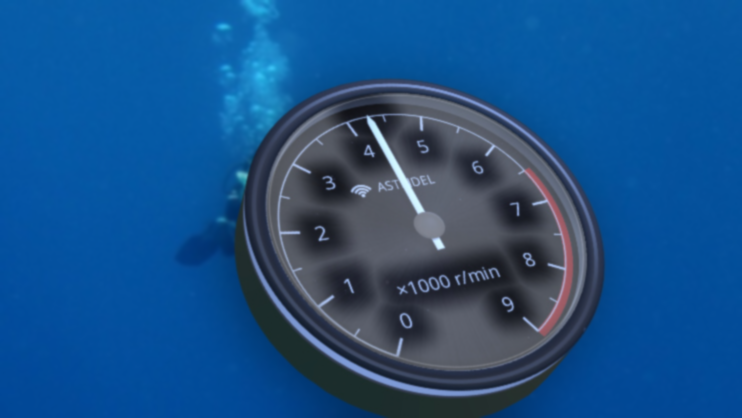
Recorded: 4250 (rpm)
